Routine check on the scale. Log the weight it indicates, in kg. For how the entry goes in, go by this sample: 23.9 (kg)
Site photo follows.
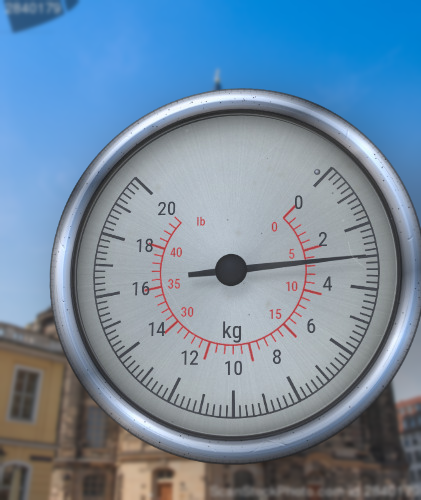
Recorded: 3 (kg)
